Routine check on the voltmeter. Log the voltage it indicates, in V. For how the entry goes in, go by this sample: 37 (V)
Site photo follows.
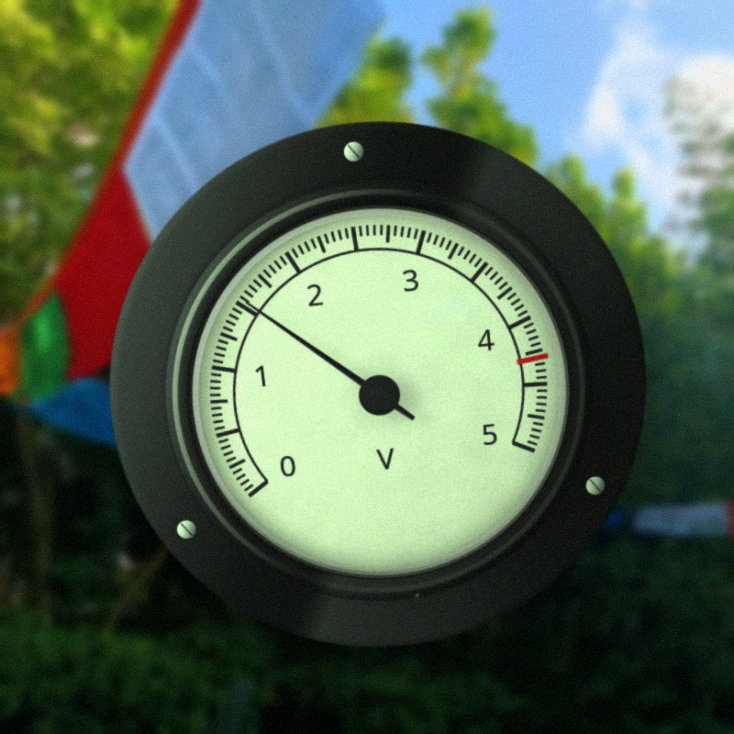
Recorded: 1.55 (V)
